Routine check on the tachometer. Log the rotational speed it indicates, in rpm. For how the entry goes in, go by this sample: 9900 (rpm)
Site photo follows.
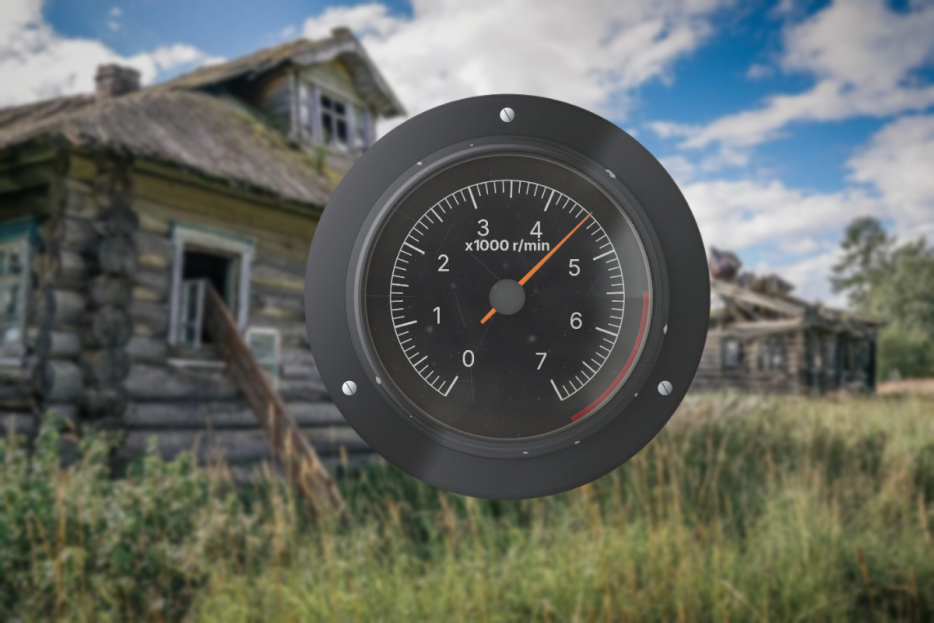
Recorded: 4500 (rpm)
